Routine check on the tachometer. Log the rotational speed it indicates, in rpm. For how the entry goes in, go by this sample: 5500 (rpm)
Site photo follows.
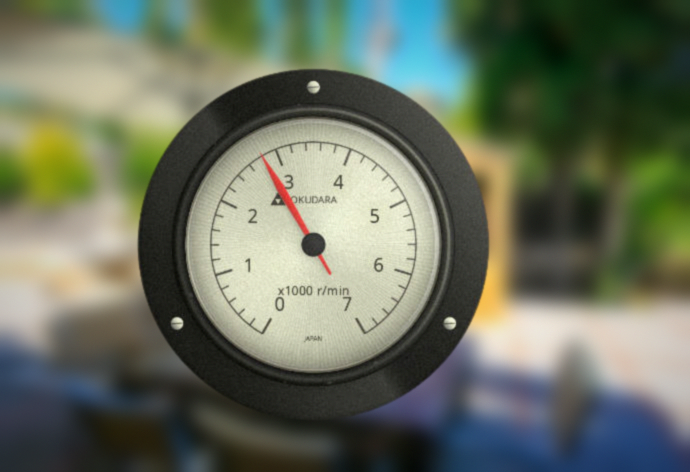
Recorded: 2800 (rpm)
